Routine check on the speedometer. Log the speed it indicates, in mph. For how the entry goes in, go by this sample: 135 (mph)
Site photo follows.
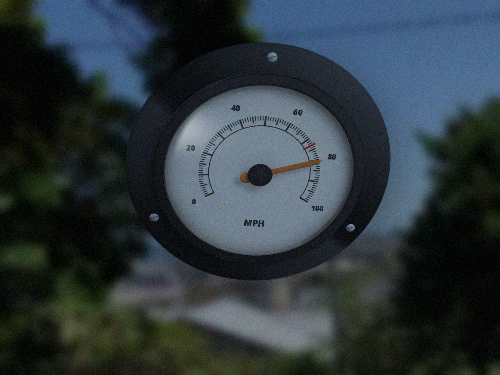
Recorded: 80 (mph)
